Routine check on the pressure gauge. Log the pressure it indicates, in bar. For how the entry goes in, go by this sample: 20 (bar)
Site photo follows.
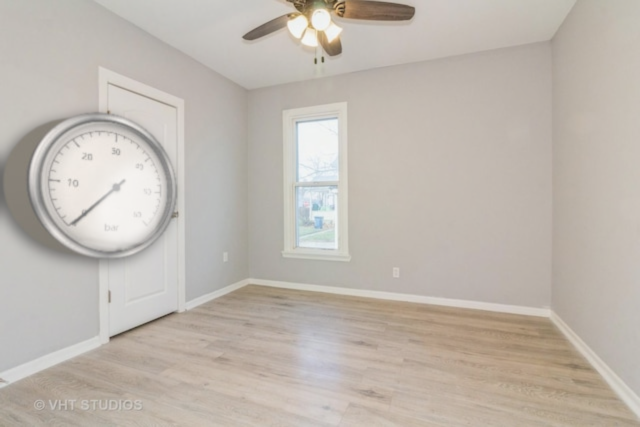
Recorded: 0 (bar)
